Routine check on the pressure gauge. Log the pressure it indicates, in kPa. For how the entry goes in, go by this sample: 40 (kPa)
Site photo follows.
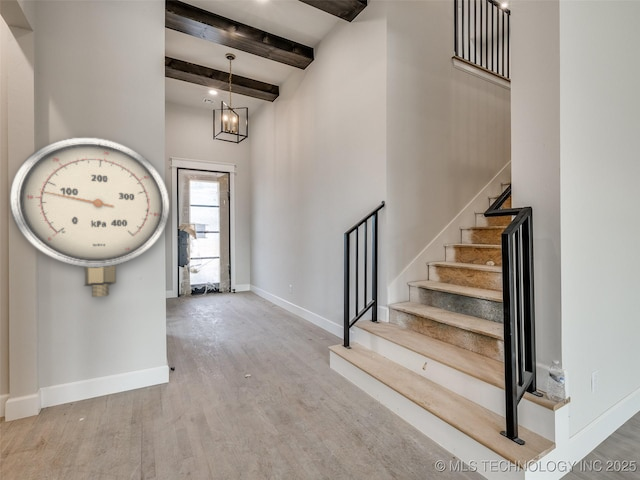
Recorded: 80 (kPa)
